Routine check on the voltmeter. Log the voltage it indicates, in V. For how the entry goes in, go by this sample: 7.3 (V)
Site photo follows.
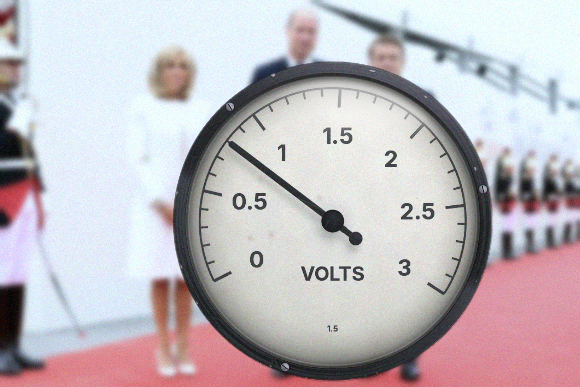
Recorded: 0.8 (V)
